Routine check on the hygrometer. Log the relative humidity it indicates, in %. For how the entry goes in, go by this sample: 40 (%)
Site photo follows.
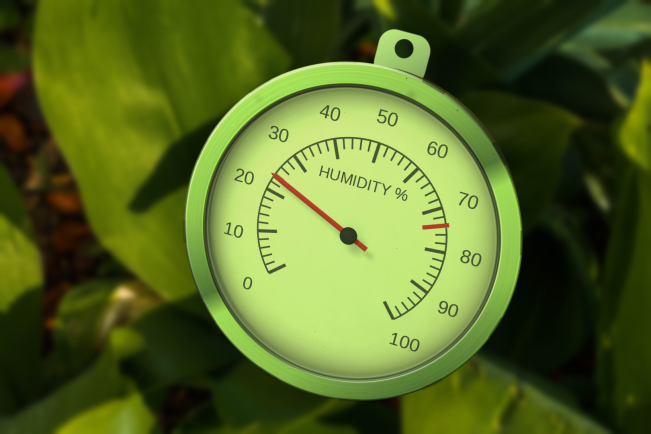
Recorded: 24 (%)
